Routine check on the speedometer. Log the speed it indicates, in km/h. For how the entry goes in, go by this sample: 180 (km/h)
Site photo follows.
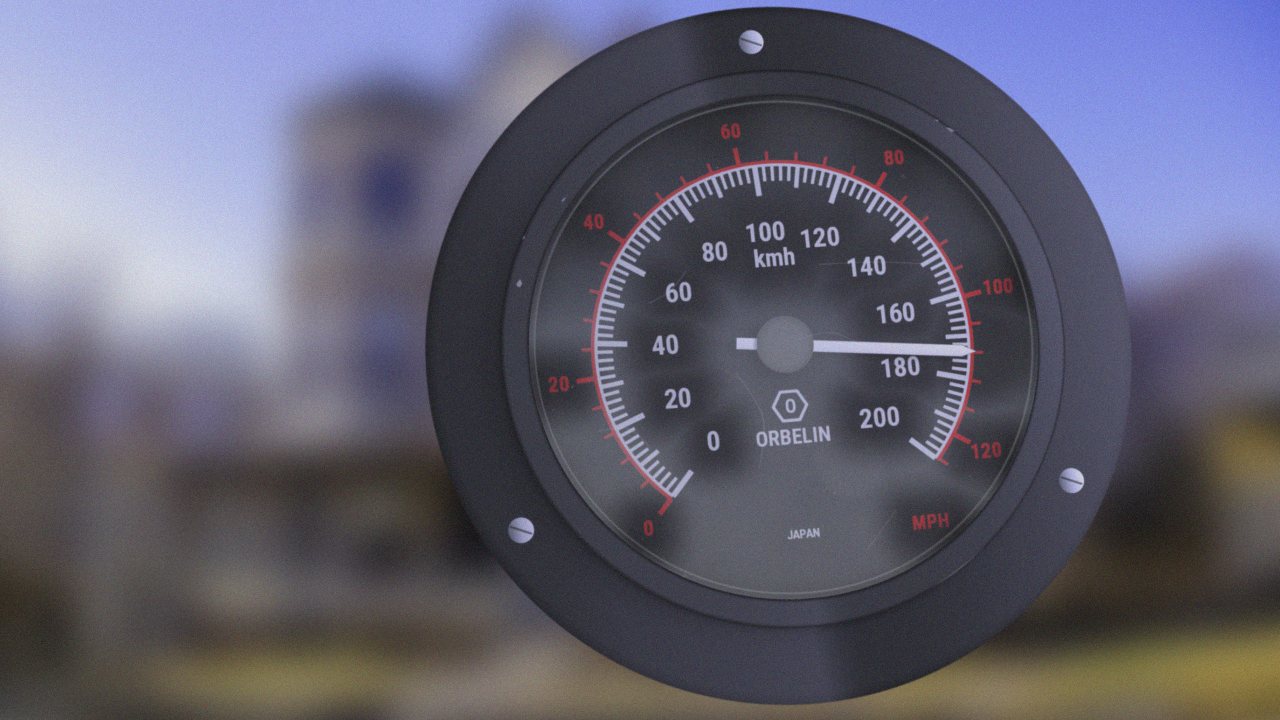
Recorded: 174 (km/h)
